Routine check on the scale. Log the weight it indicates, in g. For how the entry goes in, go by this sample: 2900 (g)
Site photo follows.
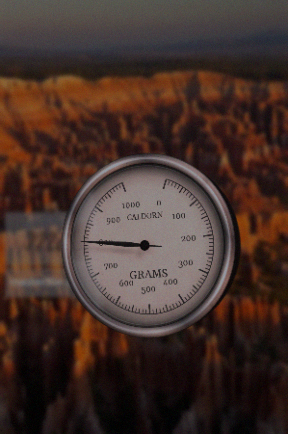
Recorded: 800 (g)
